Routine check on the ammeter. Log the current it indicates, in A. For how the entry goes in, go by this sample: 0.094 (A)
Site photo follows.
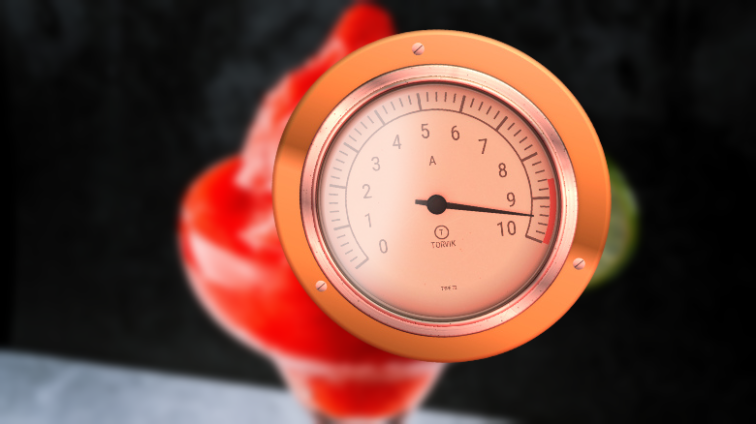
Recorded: 9.4 (A)
